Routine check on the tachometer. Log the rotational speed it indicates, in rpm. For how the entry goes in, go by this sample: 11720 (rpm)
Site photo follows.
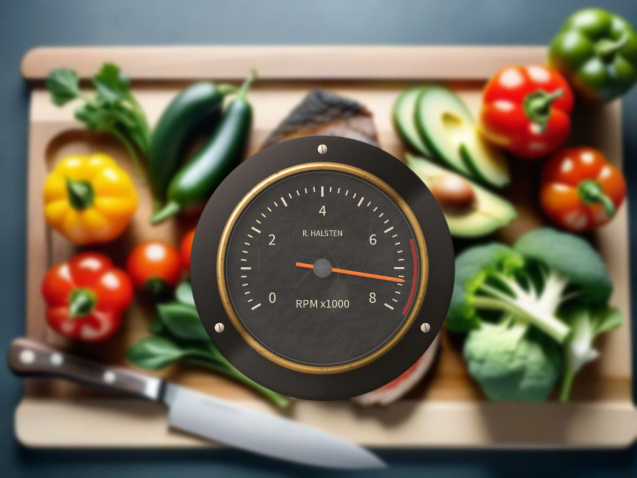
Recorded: 7300 (rpm)
